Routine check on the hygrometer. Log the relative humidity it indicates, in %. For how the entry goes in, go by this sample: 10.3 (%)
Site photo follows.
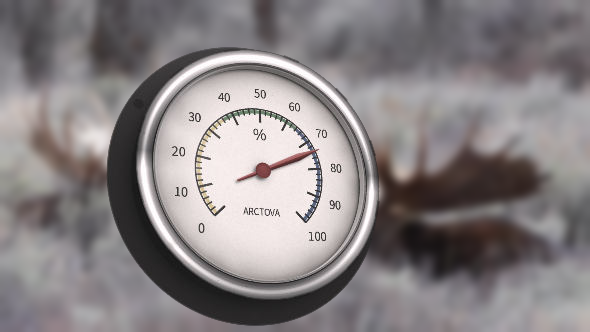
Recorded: 74 (%)
